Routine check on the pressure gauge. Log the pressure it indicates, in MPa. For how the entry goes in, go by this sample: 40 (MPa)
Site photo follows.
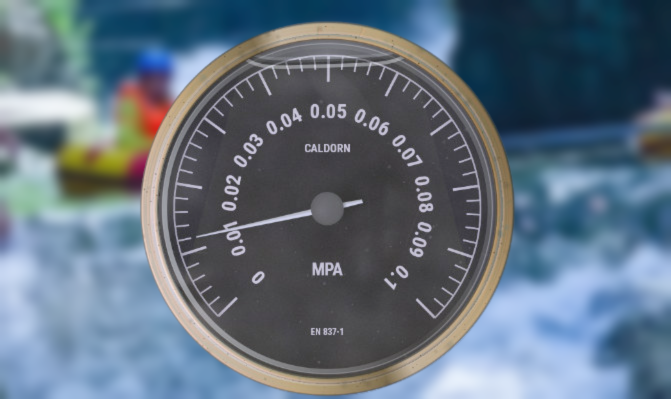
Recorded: 0.012 (MPa)
